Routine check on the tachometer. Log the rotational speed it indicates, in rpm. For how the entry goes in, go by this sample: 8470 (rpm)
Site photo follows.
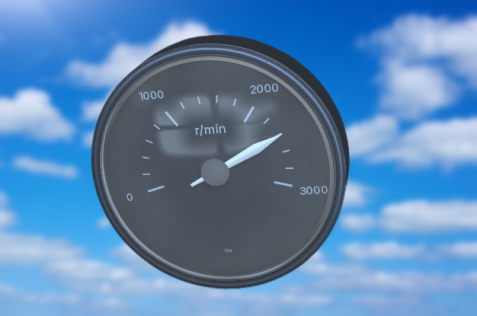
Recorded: 2400 (rpm)
